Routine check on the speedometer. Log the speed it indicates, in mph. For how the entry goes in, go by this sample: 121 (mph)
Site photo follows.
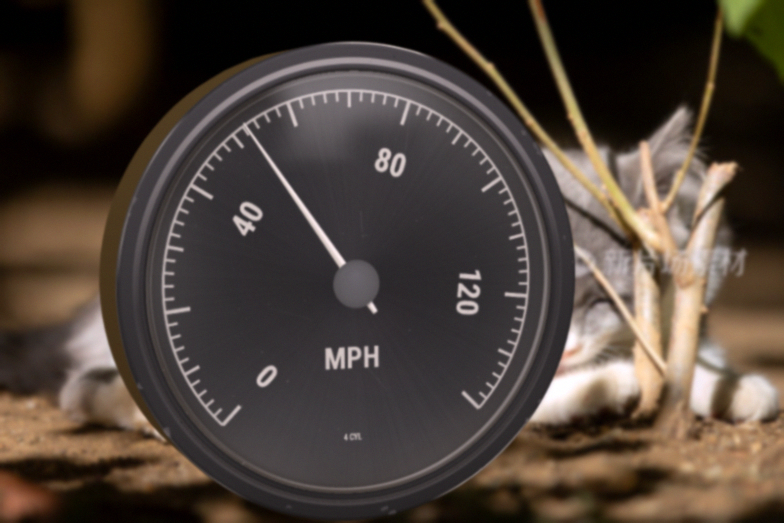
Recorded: 52 (mph)
